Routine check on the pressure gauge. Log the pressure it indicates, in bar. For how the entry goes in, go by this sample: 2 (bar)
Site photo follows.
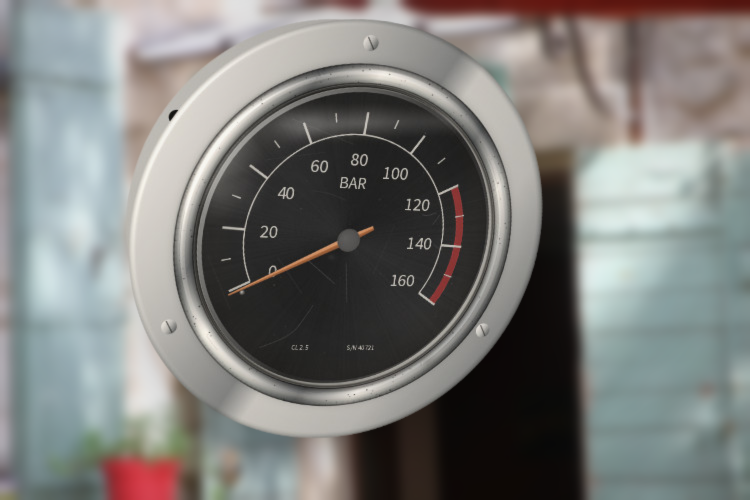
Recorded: 0 (bar)
